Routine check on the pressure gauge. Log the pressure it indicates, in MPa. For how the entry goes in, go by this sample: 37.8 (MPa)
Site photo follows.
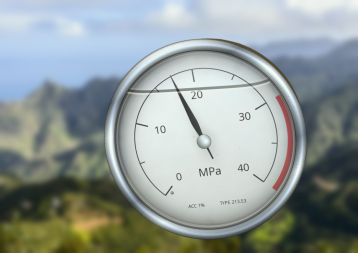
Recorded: 17.5 (MPa)
